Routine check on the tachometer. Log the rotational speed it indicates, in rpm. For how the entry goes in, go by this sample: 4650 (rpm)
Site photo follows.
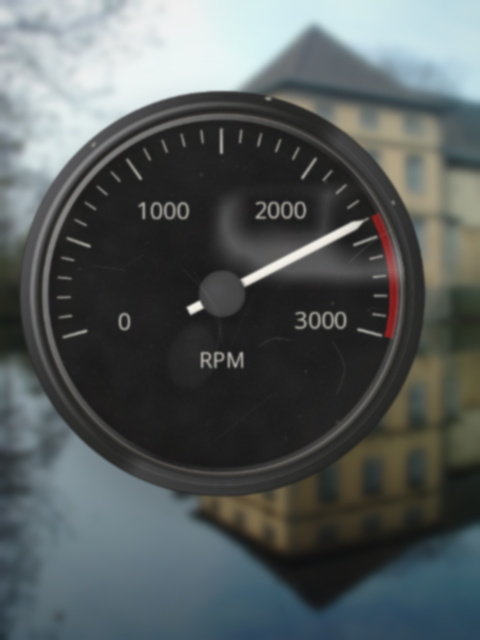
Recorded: 2400 (rpm)
